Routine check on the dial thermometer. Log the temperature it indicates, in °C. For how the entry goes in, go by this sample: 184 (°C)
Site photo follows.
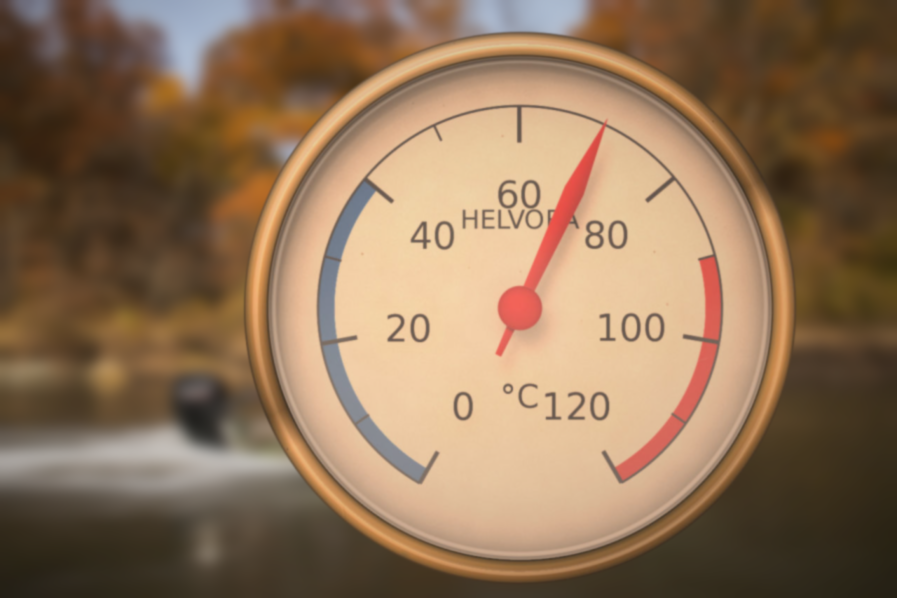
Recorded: 70 (°C)
